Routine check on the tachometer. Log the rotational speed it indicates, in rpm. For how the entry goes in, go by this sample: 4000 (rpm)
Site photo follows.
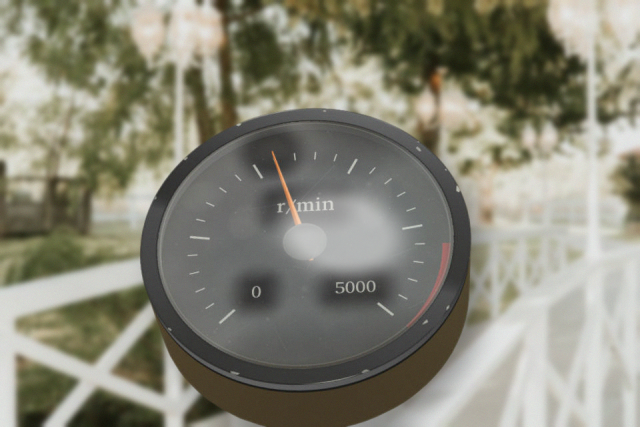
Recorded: 2200 (rpm)
